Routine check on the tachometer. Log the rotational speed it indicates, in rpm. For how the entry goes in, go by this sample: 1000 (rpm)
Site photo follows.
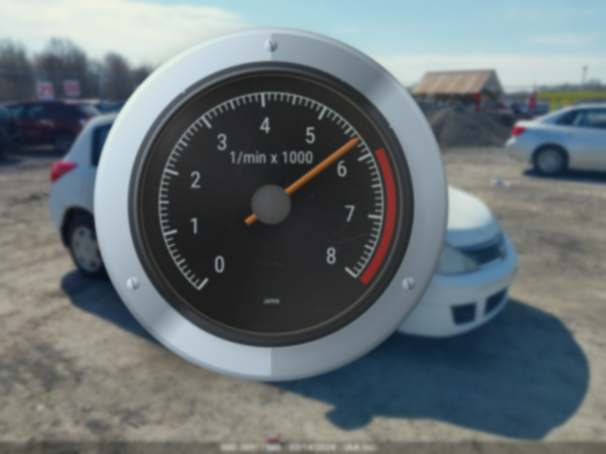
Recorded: 5700 (rpm)
